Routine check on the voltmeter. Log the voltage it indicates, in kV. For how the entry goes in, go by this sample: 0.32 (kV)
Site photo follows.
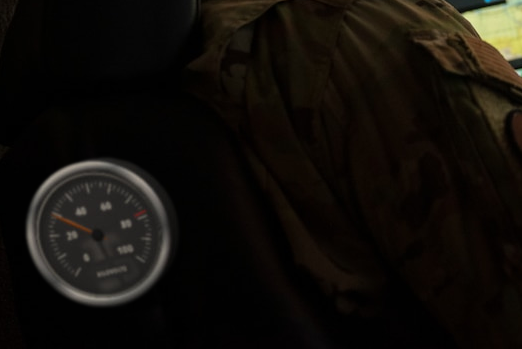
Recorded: 30 (kV)
